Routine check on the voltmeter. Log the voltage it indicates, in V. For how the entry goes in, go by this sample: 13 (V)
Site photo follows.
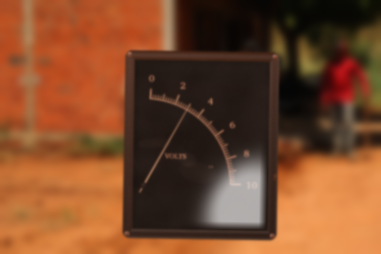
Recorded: 3 (V)
